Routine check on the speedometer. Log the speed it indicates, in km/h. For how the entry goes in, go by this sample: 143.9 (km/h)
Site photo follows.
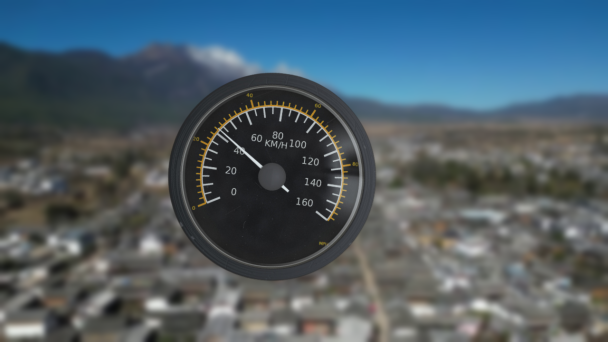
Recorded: 42.5 (km/h)
